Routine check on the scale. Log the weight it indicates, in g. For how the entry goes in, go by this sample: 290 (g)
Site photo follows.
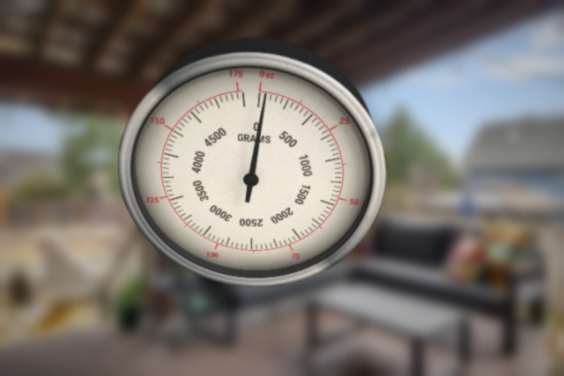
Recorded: 50 (g)
